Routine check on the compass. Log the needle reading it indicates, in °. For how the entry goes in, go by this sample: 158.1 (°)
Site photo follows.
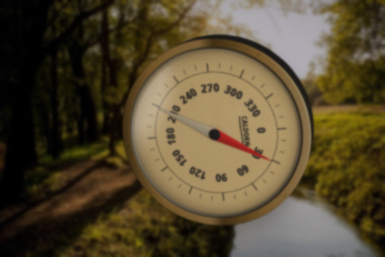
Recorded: 30 (°)
